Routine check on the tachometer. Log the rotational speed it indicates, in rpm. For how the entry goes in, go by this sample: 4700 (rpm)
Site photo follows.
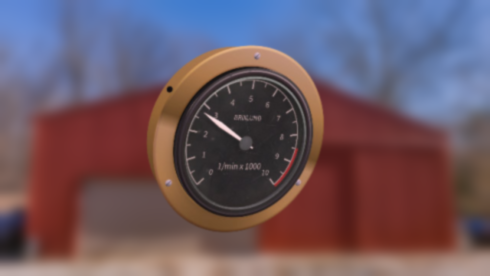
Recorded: 2750 (rpm)
